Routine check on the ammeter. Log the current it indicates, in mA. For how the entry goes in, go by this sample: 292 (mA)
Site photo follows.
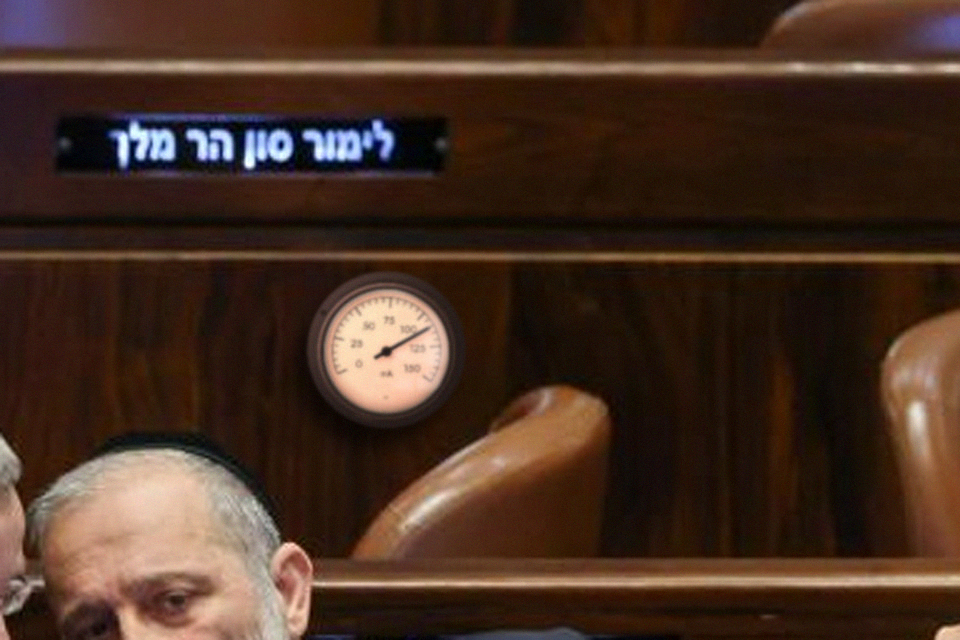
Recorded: 110 (mA)
